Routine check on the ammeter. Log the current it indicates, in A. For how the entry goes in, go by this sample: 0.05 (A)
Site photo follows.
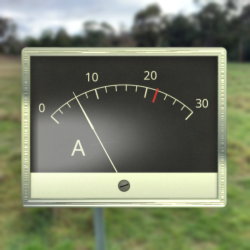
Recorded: 6 (A)
